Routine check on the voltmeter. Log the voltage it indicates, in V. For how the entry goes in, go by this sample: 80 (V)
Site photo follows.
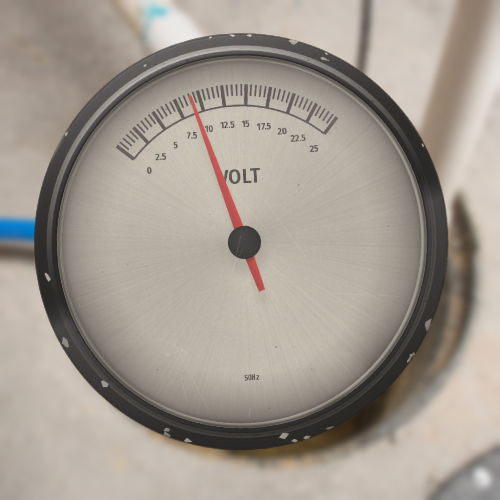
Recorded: 9 (V)
